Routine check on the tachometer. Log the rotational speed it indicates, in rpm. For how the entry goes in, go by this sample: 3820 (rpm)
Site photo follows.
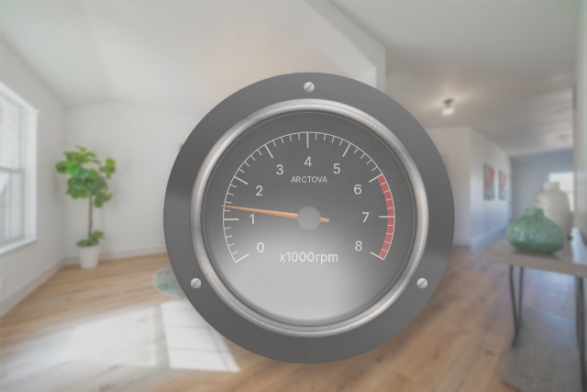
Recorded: 1300 (rpm)
